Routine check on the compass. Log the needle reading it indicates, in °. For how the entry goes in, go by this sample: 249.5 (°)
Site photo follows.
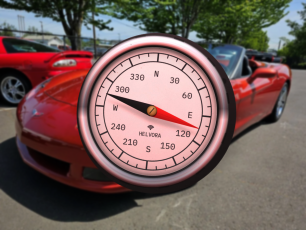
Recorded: 105 (°)
